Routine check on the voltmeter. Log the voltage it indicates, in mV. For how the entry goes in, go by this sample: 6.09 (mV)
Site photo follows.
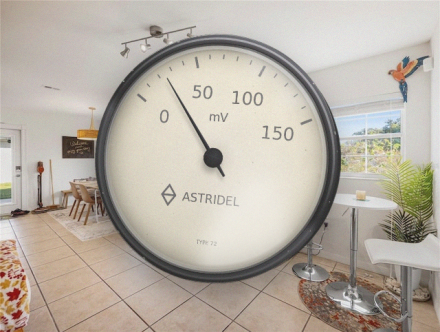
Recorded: 25 (mV)
